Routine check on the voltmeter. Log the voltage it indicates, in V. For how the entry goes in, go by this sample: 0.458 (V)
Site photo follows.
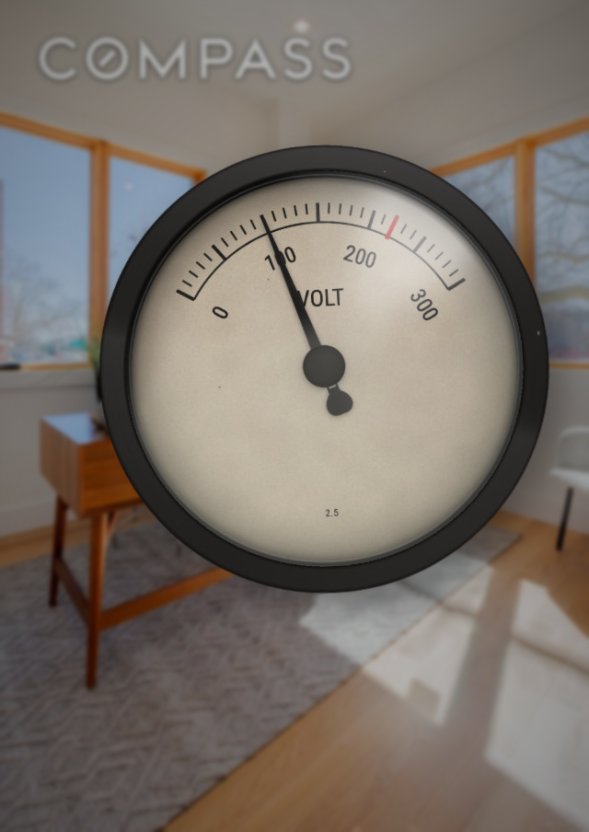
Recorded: 100 (V)
